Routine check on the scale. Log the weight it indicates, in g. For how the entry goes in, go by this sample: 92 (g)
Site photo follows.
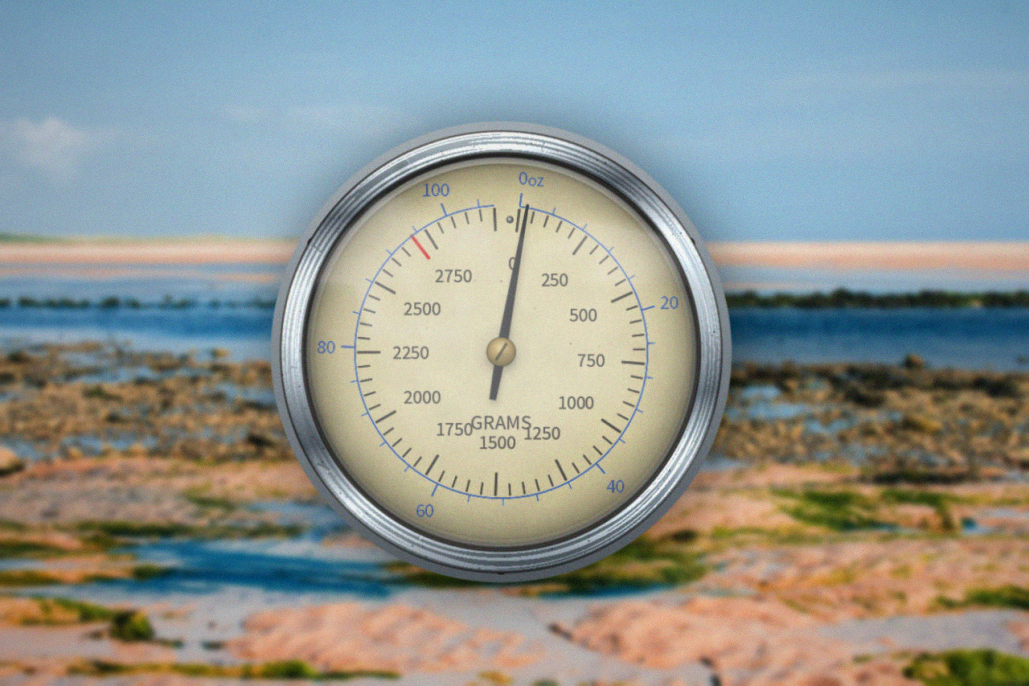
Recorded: 25 (g)
